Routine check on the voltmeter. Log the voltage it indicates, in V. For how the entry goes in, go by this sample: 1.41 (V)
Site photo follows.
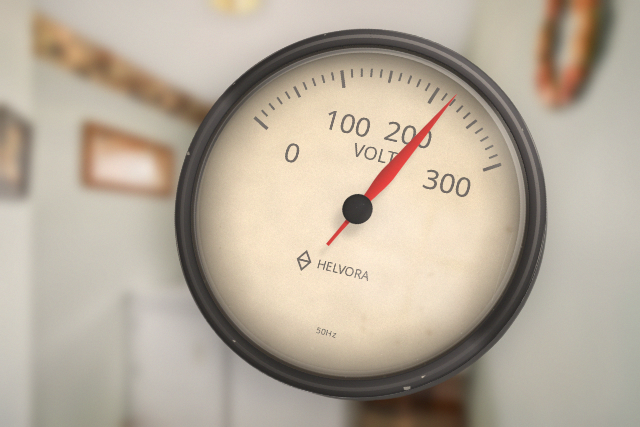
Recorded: 220 (V)
